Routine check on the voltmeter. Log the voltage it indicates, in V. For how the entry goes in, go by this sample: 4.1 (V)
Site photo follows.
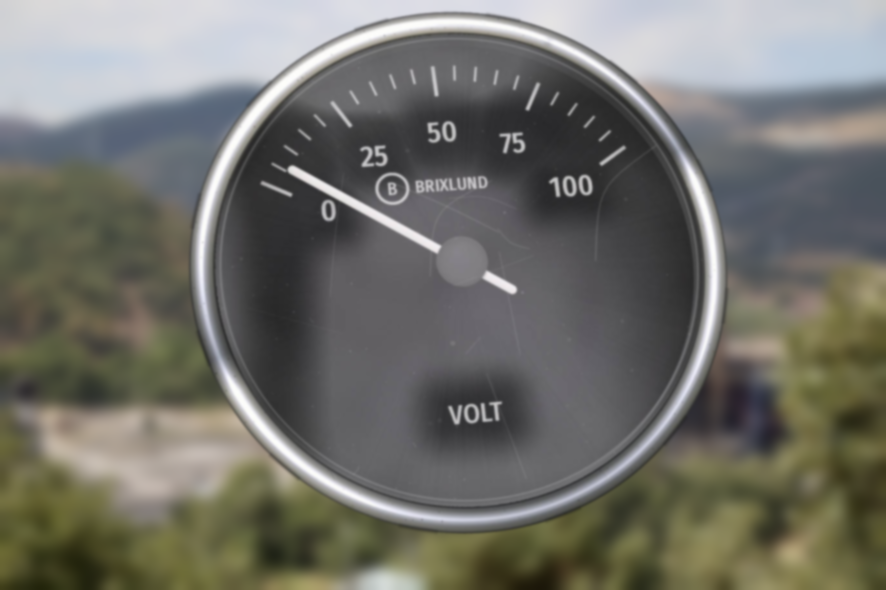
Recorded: 5 (V)
